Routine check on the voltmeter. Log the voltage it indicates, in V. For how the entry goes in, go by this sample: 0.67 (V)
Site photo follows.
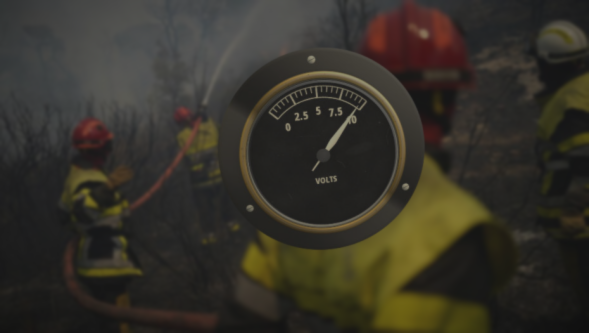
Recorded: 9.5 (V)
